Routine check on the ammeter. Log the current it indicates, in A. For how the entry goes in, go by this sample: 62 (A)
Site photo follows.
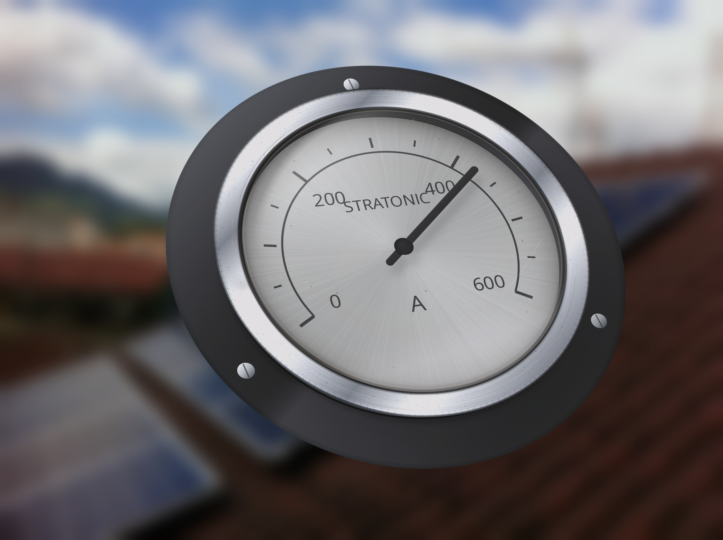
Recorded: 425 (A)
